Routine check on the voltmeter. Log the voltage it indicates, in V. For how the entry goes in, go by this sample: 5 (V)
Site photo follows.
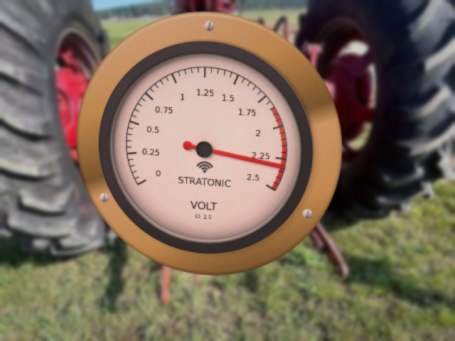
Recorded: 2.3 (V)
